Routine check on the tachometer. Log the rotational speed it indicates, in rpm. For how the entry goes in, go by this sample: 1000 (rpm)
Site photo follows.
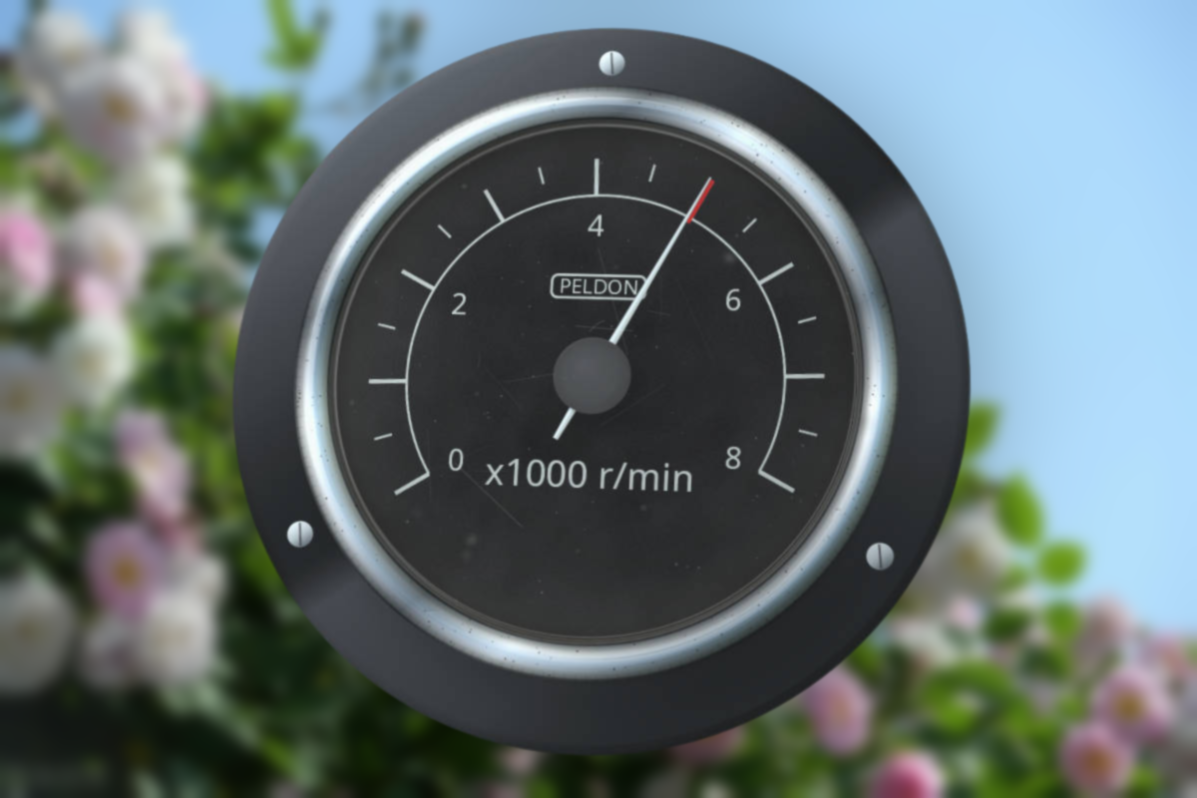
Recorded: 5000 (rpm)
